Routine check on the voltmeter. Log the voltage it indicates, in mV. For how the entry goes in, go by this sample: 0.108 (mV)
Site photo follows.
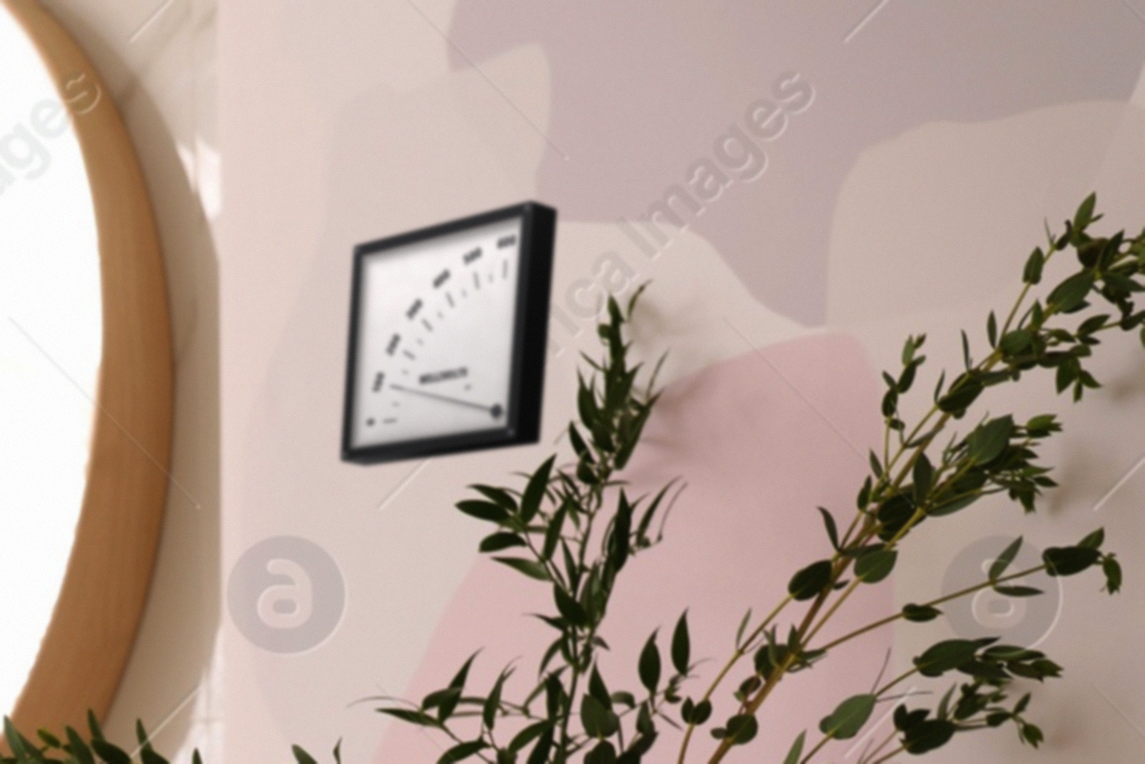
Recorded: 100 (mV)
